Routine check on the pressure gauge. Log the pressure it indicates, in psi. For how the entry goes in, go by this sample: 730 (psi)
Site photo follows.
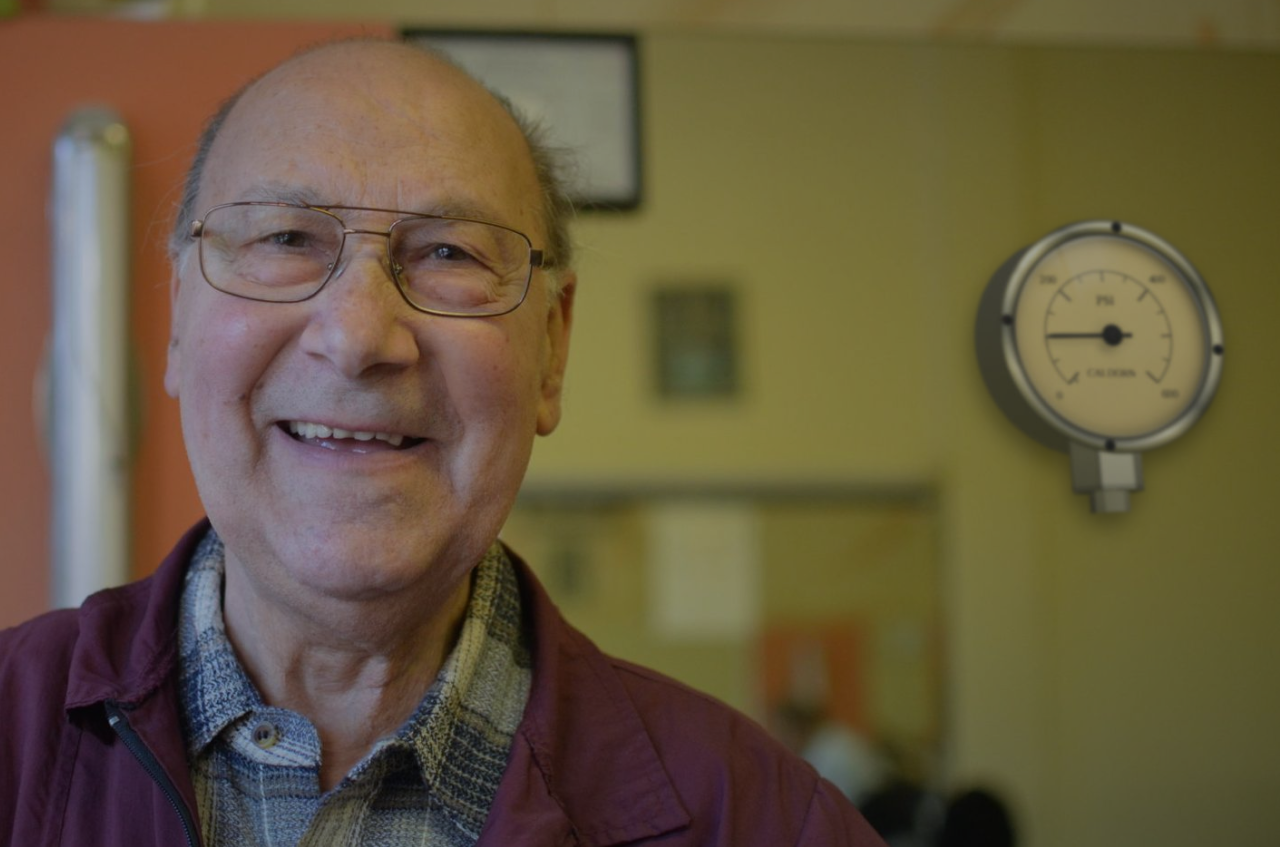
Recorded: 100 (psi)
